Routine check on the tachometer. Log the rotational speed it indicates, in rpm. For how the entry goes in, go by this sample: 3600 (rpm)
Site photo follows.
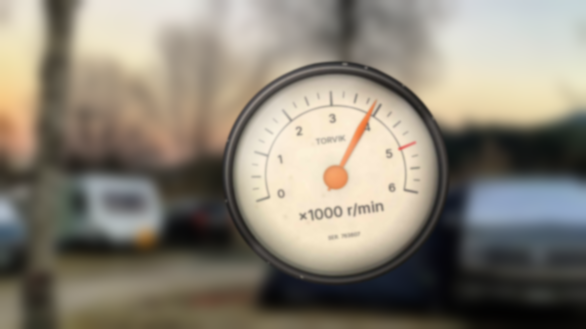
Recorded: 3875 (rpm)
